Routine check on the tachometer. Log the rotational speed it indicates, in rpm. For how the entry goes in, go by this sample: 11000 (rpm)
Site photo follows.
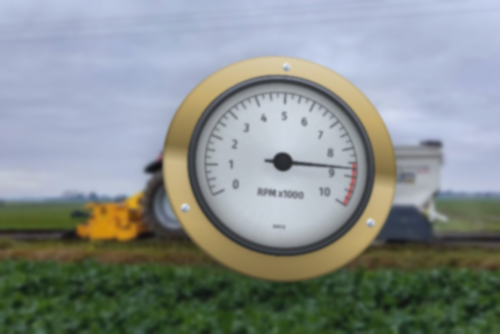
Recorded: 8750 (rpm)
